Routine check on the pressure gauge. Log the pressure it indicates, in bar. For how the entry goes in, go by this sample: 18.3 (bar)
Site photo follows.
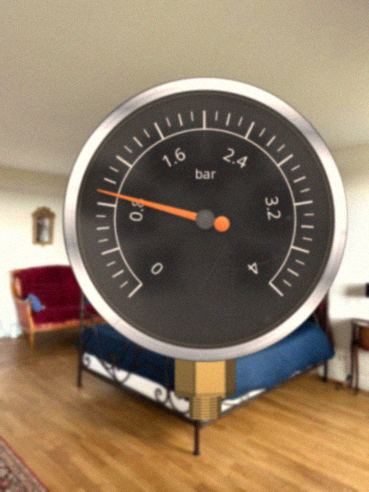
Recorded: 0.9 (bar)
